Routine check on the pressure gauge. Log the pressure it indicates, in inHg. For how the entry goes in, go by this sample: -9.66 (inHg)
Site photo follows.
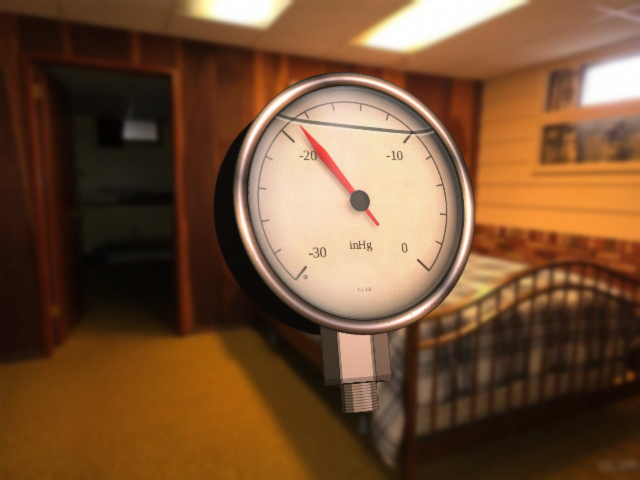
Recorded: -19 (inHg)
